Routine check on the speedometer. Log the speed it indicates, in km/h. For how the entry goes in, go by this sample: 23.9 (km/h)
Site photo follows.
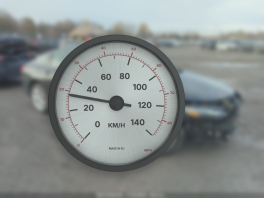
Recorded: 30 (km/h)
